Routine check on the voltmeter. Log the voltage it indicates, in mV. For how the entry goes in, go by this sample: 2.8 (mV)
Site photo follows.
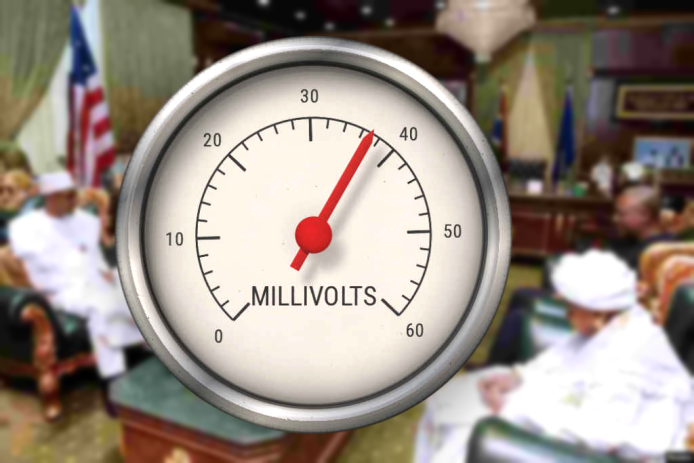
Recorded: 37 (mV)
